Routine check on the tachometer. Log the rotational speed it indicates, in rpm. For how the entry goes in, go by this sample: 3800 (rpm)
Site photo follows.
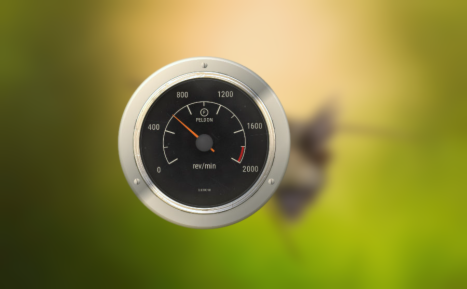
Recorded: 600 (rpm)
